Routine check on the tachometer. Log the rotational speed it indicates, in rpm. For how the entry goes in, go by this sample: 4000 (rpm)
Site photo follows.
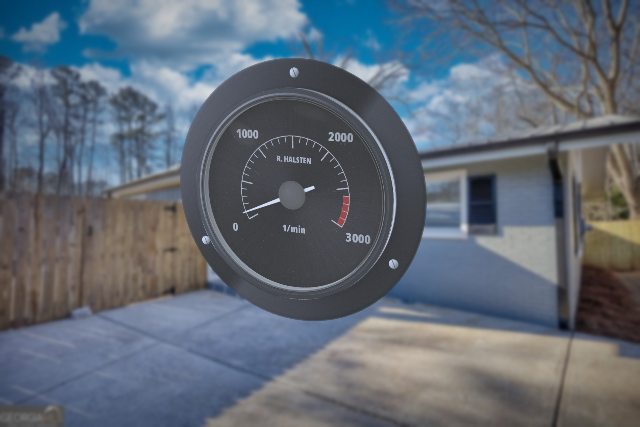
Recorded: 100 (rpm)
